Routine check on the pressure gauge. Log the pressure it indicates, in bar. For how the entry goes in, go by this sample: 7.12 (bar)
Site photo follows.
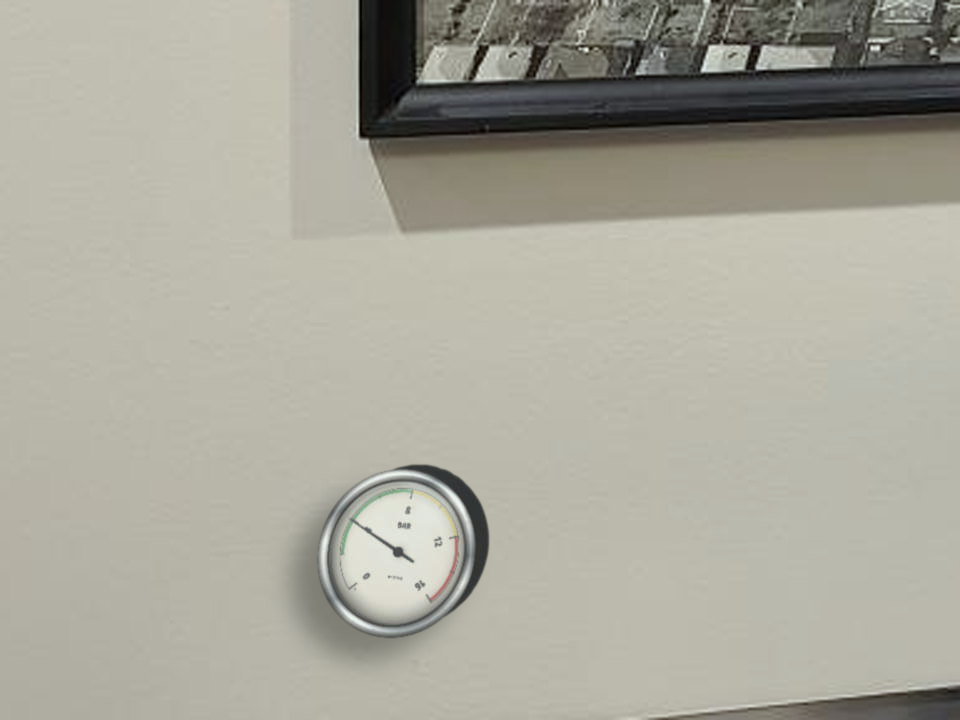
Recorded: 4 (bar)
